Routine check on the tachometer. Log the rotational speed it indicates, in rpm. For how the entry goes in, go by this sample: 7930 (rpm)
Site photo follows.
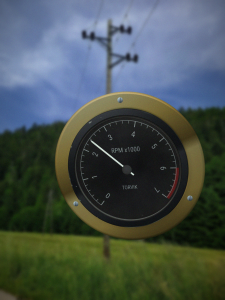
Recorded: 2400 (rpm)
